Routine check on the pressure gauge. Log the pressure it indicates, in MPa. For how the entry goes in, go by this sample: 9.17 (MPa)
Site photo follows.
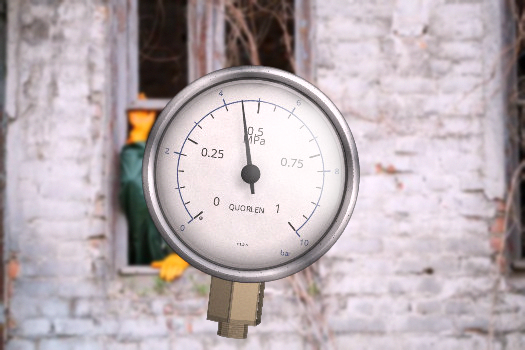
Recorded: 0.45 (MPa)
